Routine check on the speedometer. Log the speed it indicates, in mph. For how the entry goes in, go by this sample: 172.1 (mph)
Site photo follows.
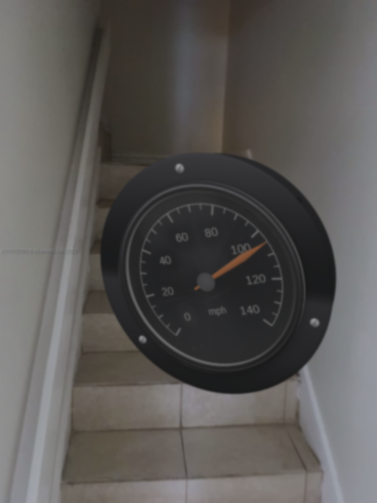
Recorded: 105 (mph)
